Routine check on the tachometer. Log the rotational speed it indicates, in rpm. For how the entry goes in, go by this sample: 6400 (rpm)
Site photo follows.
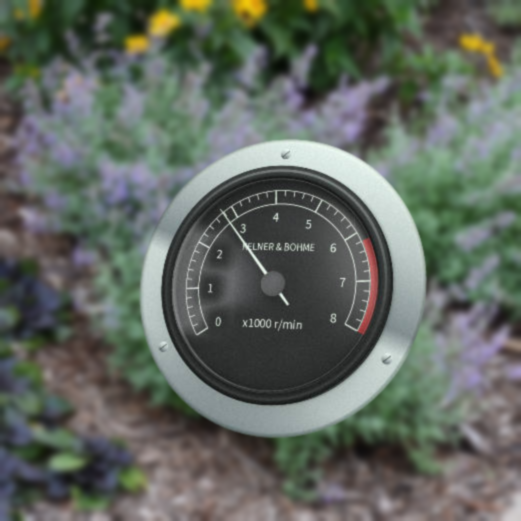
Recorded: 2800 (rpm)
